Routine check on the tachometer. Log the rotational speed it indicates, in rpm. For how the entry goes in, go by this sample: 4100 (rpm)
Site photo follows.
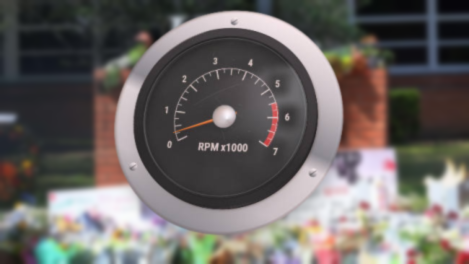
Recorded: 250 (rpm)
